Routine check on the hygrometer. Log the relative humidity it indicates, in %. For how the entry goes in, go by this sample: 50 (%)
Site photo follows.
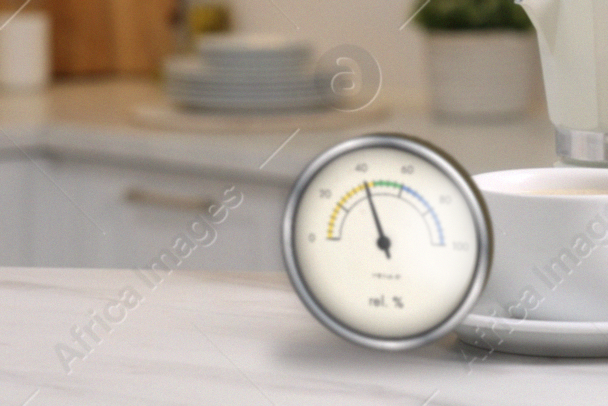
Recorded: 40 (%)
